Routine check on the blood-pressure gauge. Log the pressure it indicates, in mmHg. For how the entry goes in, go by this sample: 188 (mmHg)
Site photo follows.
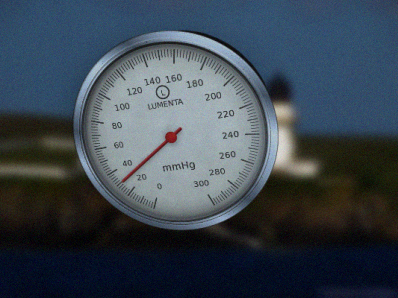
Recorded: 30 (mmHg)
